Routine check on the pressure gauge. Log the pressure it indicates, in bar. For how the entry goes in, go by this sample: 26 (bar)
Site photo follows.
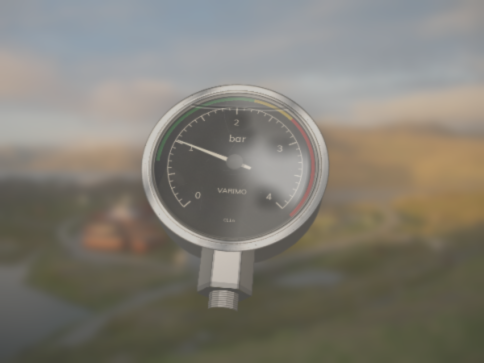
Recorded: 1 (bar)
